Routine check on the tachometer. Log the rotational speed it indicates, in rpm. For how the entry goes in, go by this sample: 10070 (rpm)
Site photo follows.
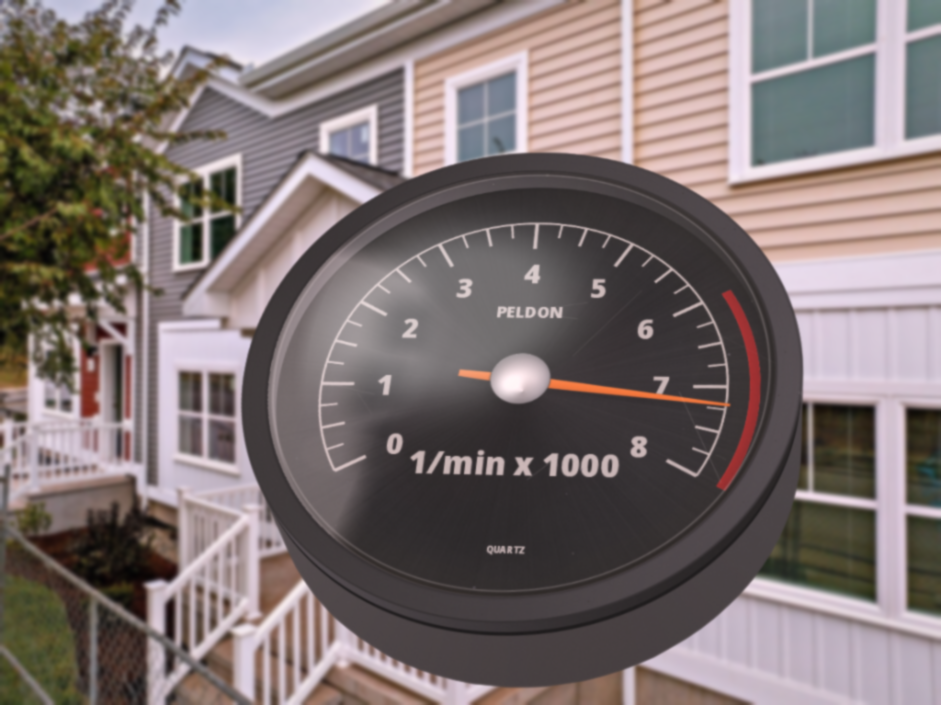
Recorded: 7250 (rpm)
